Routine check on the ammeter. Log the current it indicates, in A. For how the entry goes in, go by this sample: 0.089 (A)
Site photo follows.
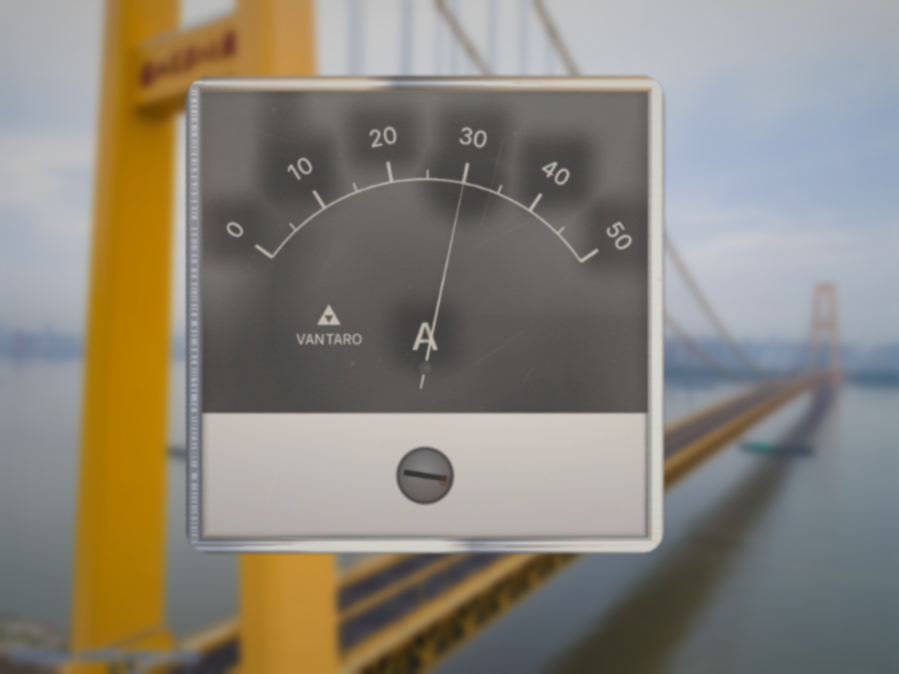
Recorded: 30 (A)
